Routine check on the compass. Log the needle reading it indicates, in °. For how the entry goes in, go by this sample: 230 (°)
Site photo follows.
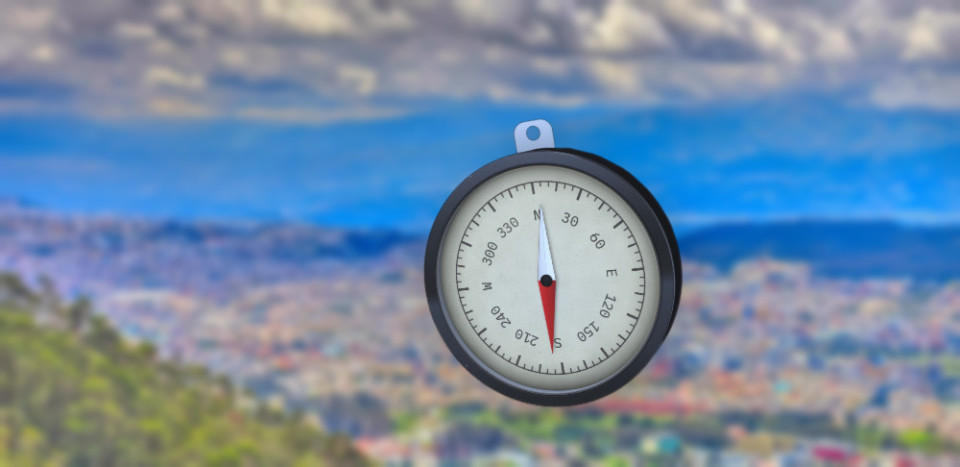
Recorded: 185 (°)
